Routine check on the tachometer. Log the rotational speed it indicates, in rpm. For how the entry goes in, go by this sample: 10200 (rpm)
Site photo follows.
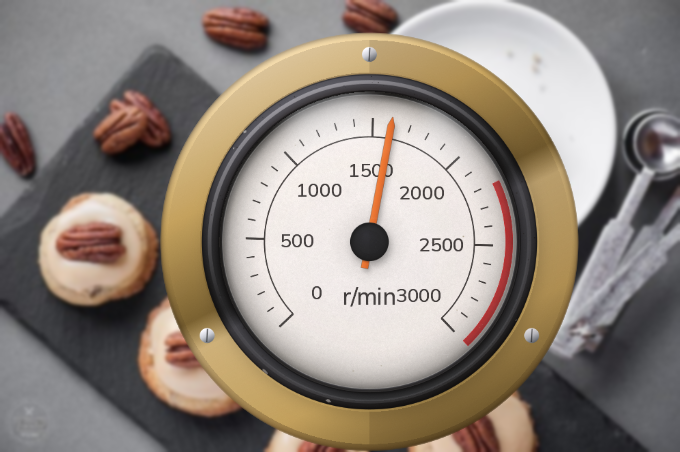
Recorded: 1600 (rpm)
